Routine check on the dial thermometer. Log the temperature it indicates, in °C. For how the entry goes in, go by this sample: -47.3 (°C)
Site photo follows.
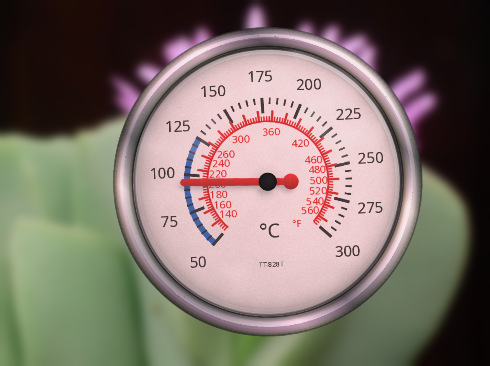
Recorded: 95 (°C)
